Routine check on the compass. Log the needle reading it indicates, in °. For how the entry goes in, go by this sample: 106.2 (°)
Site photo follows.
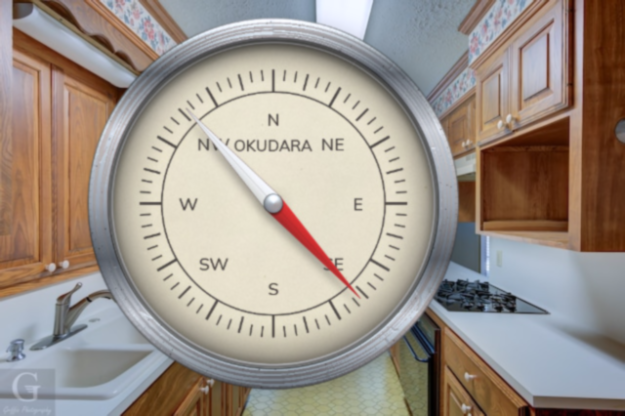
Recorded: 137.5 (°)
